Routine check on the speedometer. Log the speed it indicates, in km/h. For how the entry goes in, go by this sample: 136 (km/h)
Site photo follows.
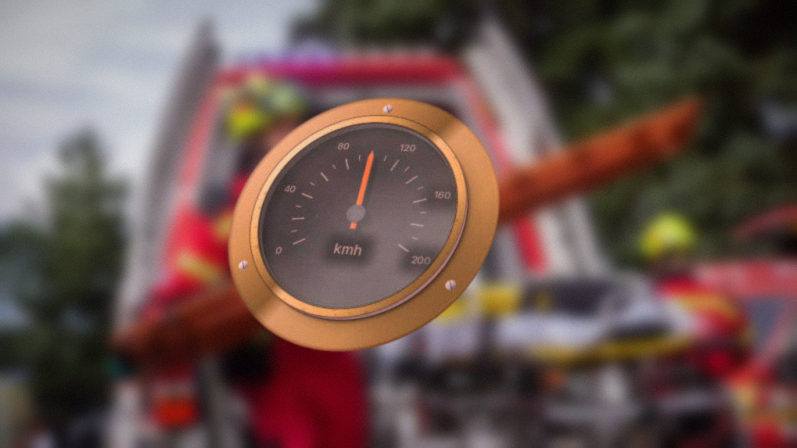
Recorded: 100 (km/h)
